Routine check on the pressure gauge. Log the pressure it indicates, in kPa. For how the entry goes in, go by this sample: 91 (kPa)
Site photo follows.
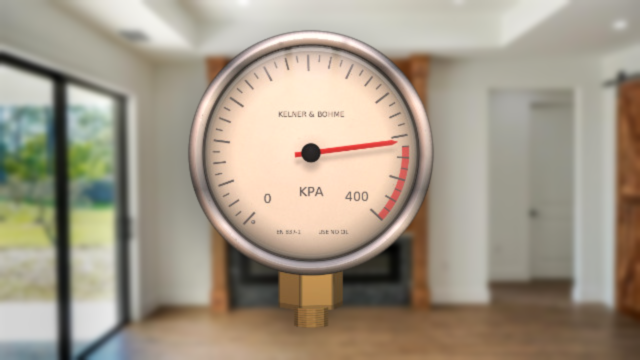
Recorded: 325 (kPa)
